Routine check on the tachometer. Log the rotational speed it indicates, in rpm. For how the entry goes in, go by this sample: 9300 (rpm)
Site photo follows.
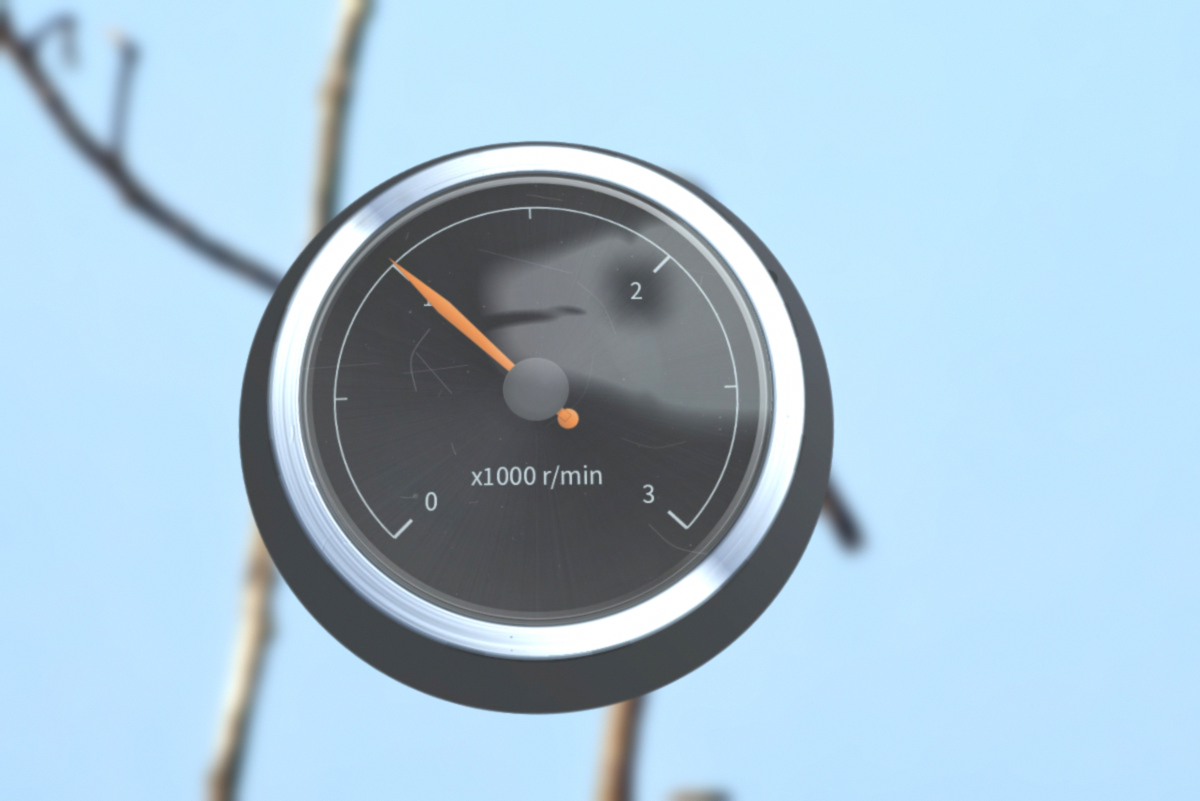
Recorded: 1000 (rpm)
